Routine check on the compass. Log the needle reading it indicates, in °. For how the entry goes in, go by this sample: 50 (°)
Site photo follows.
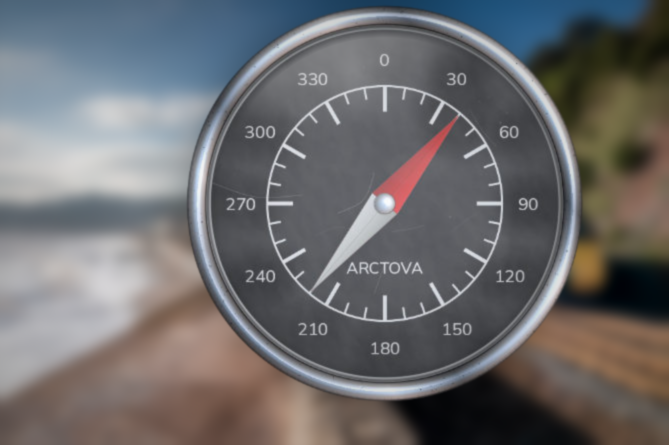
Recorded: 40 (°)
